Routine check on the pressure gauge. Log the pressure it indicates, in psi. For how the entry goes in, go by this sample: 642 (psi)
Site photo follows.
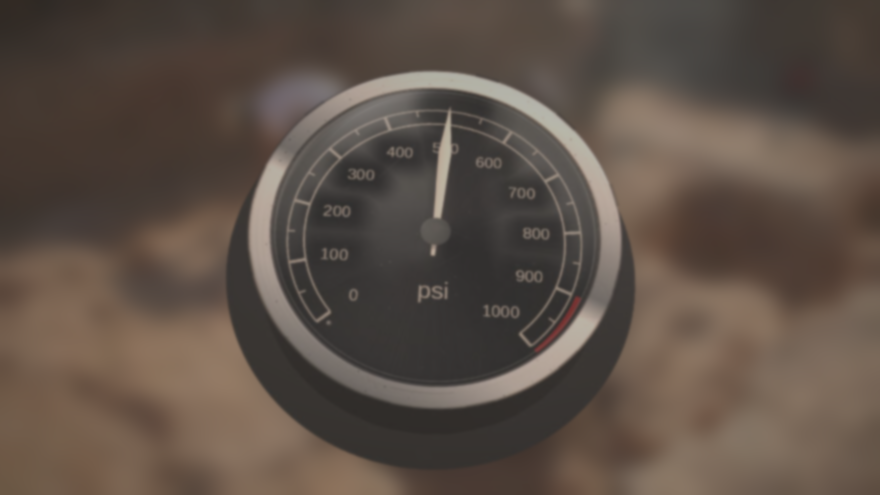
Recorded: 500 (psi)
